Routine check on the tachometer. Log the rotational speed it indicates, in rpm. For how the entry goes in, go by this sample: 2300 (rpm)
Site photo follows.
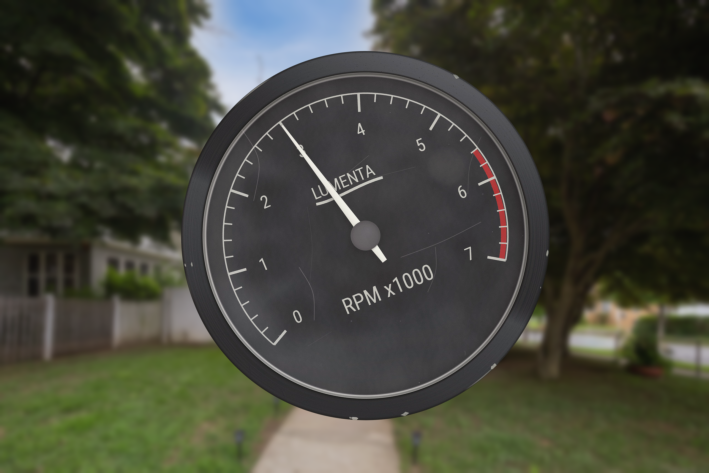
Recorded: 3000 (rpm)
